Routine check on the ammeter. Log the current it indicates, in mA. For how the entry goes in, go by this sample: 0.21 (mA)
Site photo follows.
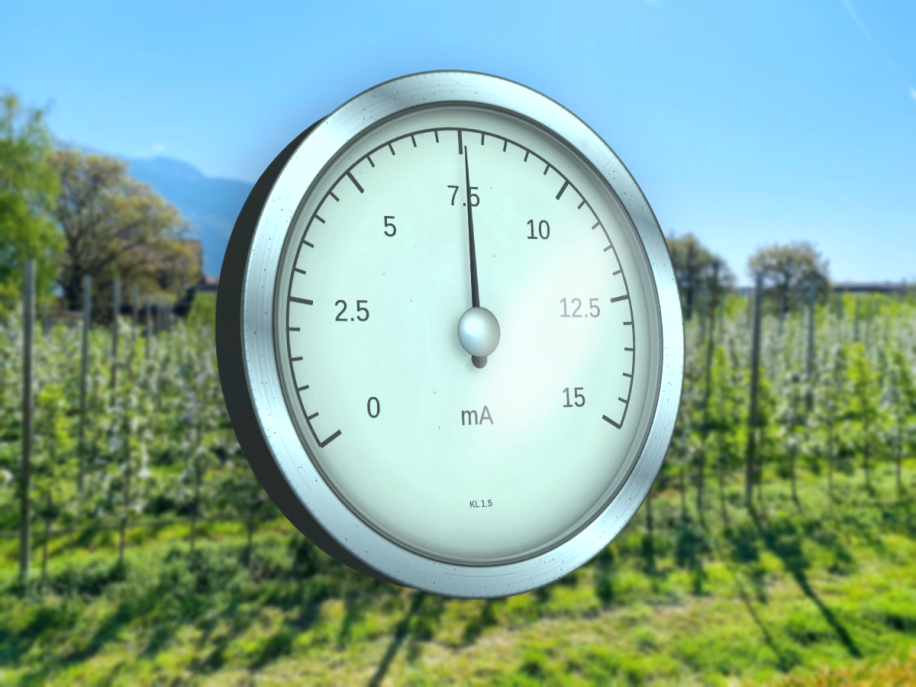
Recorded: 7.5 (mA)
